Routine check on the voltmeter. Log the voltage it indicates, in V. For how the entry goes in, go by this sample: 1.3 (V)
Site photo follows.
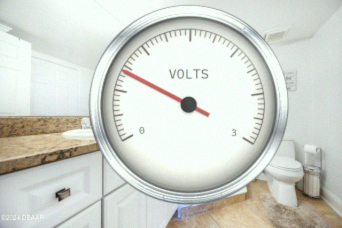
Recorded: 0.7 (V)
